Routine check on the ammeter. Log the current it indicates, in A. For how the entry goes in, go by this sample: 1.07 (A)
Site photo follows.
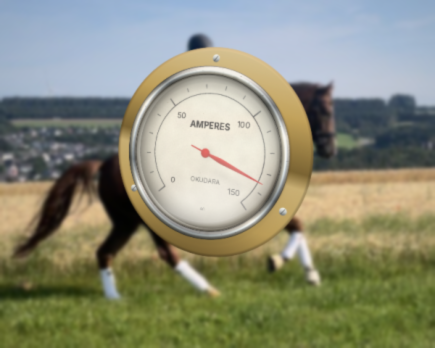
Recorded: 135 (A)
